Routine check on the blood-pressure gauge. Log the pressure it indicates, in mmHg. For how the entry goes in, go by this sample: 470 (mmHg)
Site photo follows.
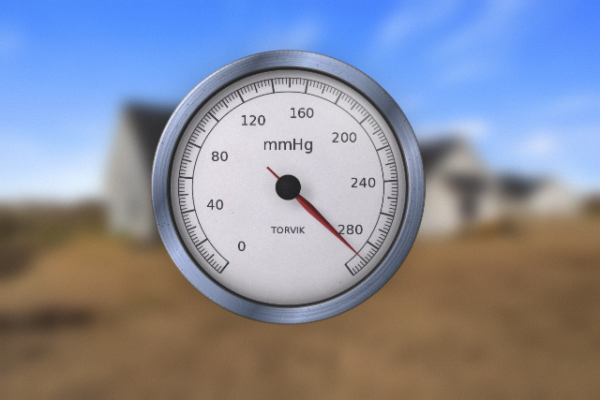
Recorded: 290 (mmHg)
